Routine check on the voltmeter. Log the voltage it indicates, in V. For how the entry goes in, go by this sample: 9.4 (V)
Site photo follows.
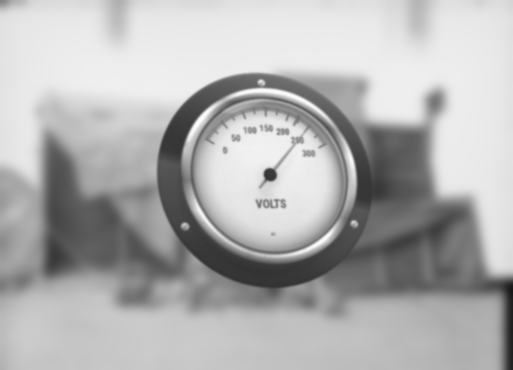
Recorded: 250 (V)
